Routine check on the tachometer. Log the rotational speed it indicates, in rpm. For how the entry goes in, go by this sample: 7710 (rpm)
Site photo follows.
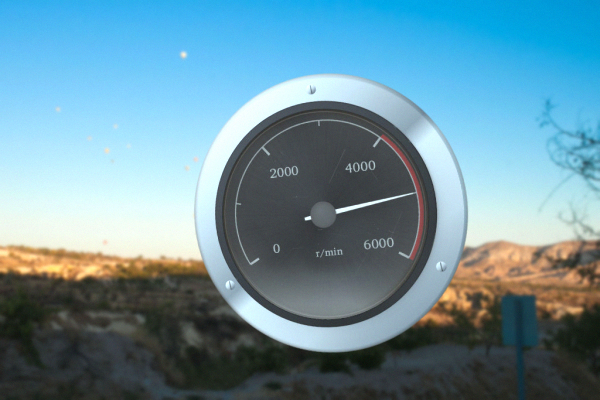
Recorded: 5000 (rpm)
